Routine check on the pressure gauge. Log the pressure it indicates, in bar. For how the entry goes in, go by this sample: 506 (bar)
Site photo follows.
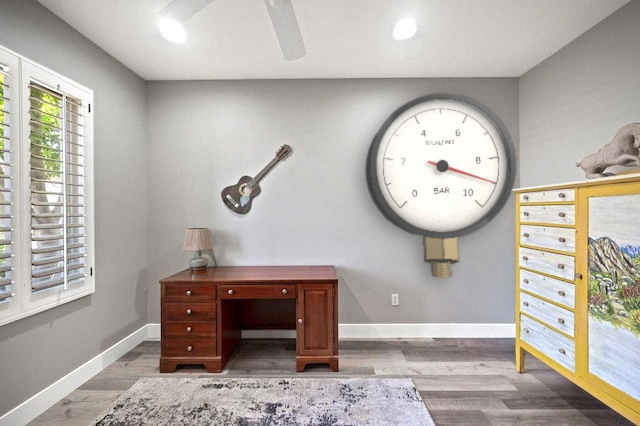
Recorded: 9 (bar)
